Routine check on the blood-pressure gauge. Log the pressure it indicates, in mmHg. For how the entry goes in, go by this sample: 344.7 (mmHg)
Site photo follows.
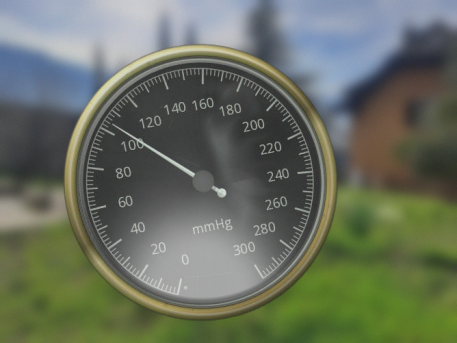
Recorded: 104 (mmHg)
